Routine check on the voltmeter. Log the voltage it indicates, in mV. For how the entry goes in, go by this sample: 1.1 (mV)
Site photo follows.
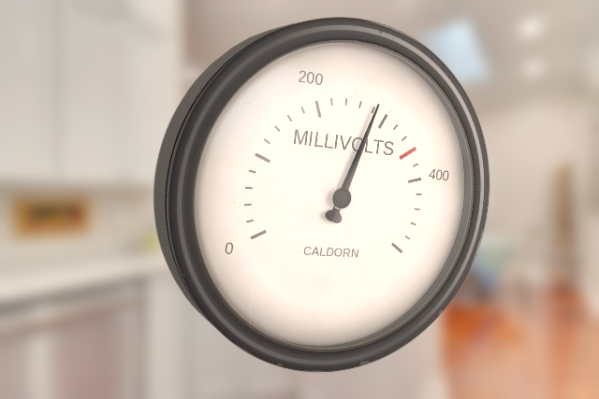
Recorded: 280 (mV)
